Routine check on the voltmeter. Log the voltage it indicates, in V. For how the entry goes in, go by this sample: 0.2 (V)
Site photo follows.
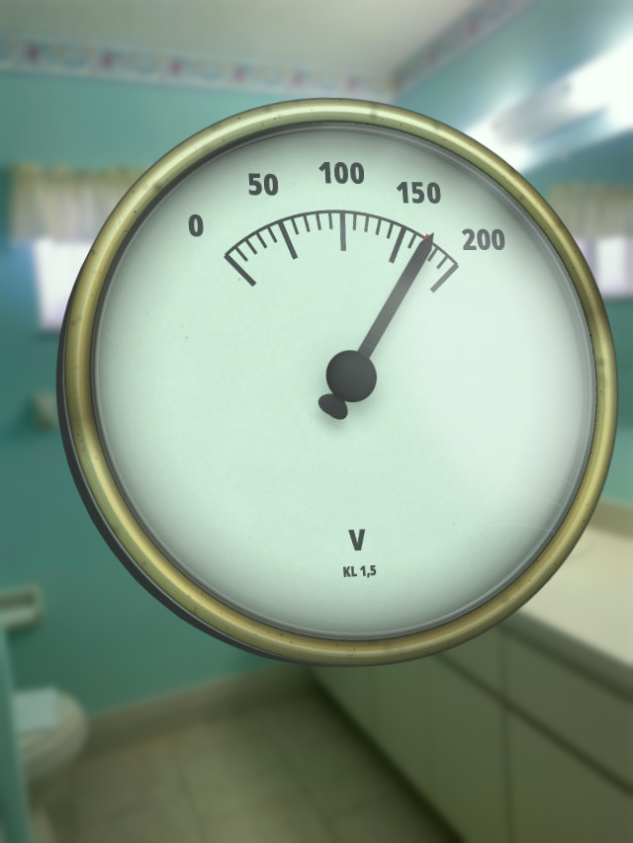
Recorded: 170 (V)
